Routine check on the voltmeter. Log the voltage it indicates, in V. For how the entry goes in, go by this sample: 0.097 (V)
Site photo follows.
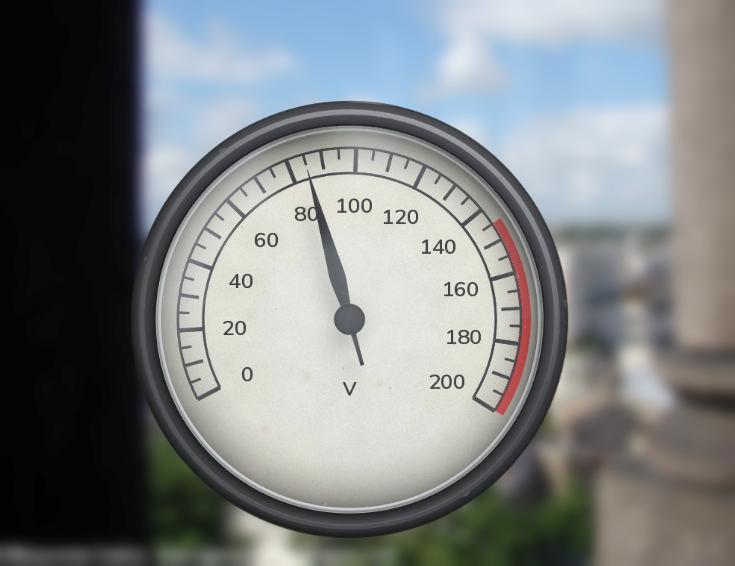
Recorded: 85 (V)
